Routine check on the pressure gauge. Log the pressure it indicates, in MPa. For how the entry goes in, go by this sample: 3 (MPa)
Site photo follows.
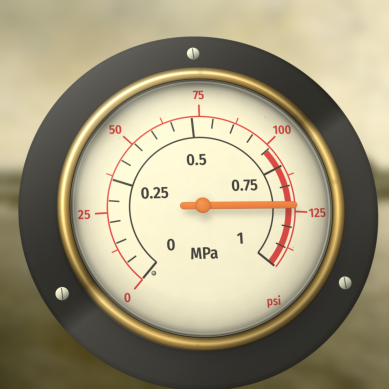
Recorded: 0.85 (MPa)
